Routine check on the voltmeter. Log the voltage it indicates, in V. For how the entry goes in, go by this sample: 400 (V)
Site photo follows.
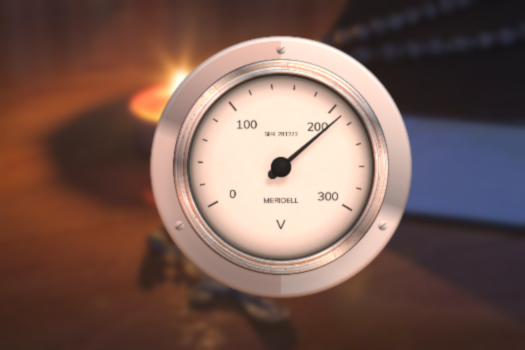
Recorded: 210 (V)
